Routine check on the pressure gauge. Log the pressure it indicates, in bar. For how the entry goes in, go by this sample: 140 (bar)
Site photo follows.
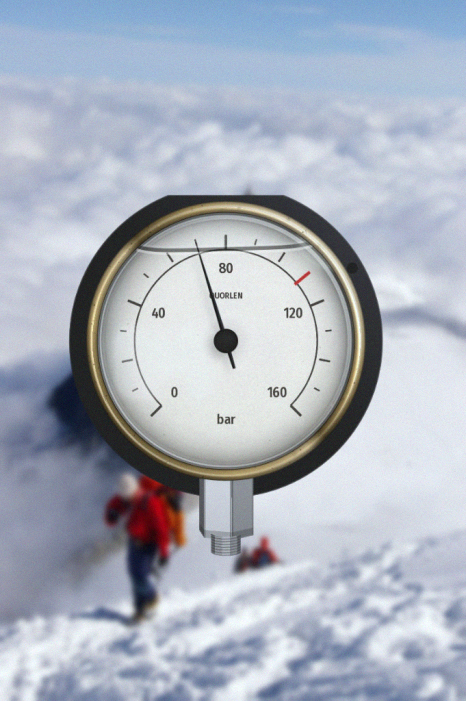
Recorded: 70 (bar)
